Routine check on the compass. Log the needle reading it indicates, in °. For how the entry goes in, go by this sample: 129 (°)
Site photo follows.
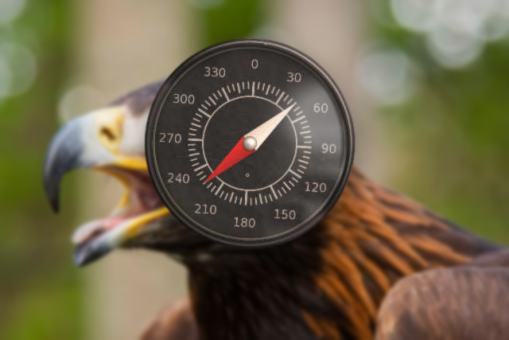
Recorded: 225 (°)
